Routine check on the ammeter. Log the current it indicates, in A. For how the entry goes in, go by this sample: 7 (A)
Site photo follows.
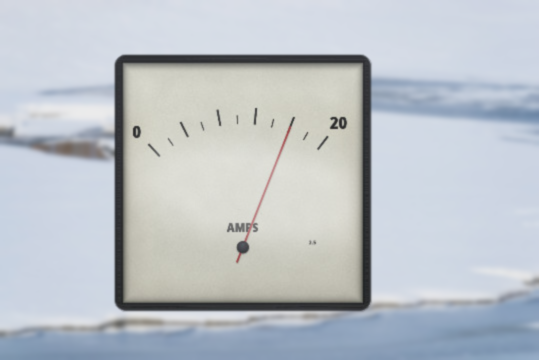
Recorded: 16 (A)
